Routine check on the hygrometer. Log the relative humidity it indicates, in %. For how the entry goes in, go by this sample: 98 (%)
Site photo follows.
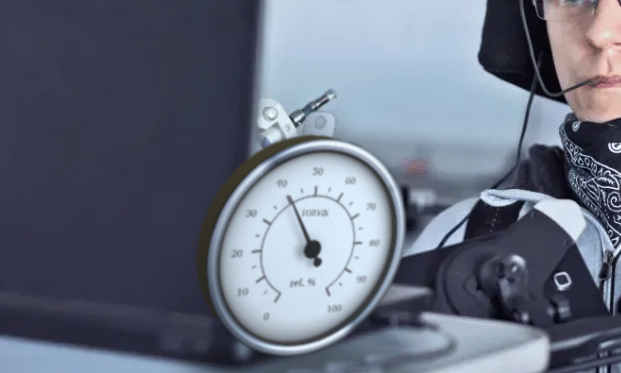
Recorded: 40 (%)
